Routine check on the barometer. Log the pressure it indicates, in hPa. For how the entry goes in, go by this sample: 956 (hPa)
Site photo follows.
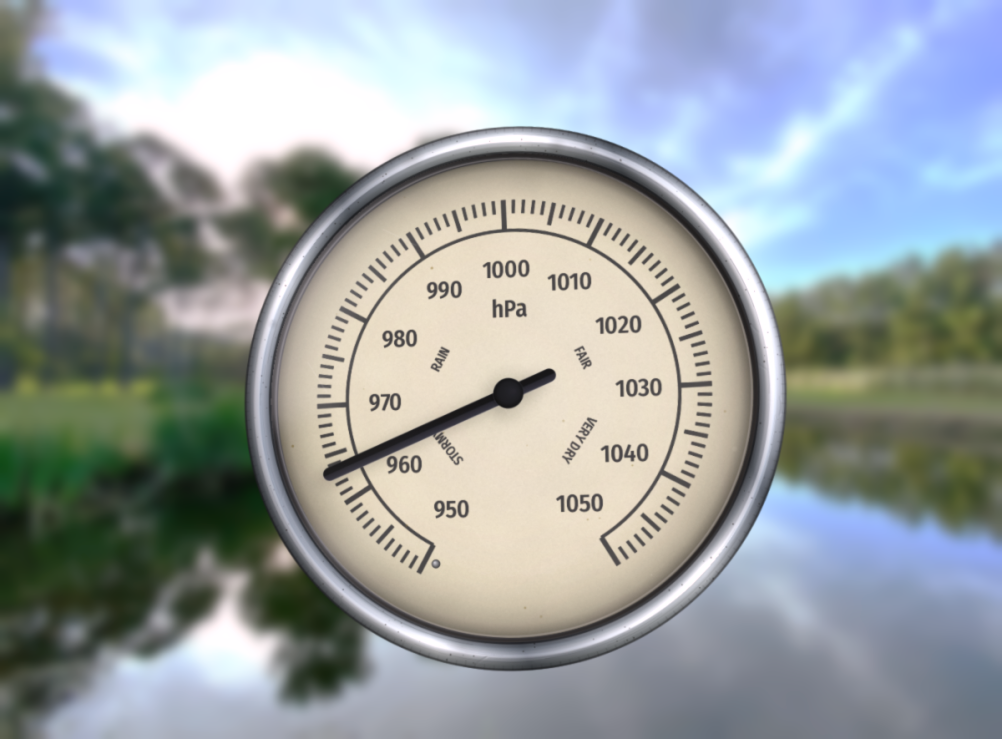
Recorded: 963 (hPa)
